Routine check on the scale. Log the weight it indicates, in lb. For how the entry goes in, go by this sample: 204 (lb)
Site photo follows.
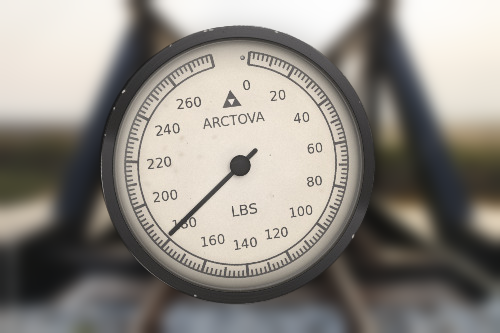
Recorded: 182 (lb)
